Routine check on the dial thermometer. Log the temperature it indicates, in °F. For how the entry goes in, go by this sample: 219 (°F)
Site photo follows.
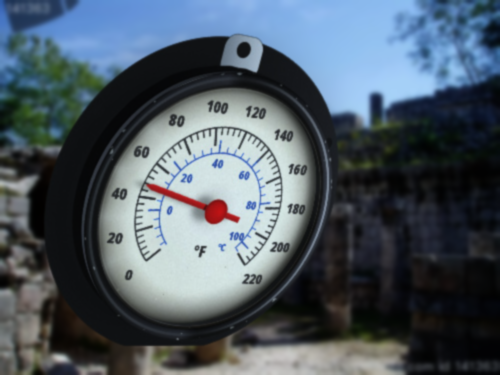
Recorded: 48 (°F)
